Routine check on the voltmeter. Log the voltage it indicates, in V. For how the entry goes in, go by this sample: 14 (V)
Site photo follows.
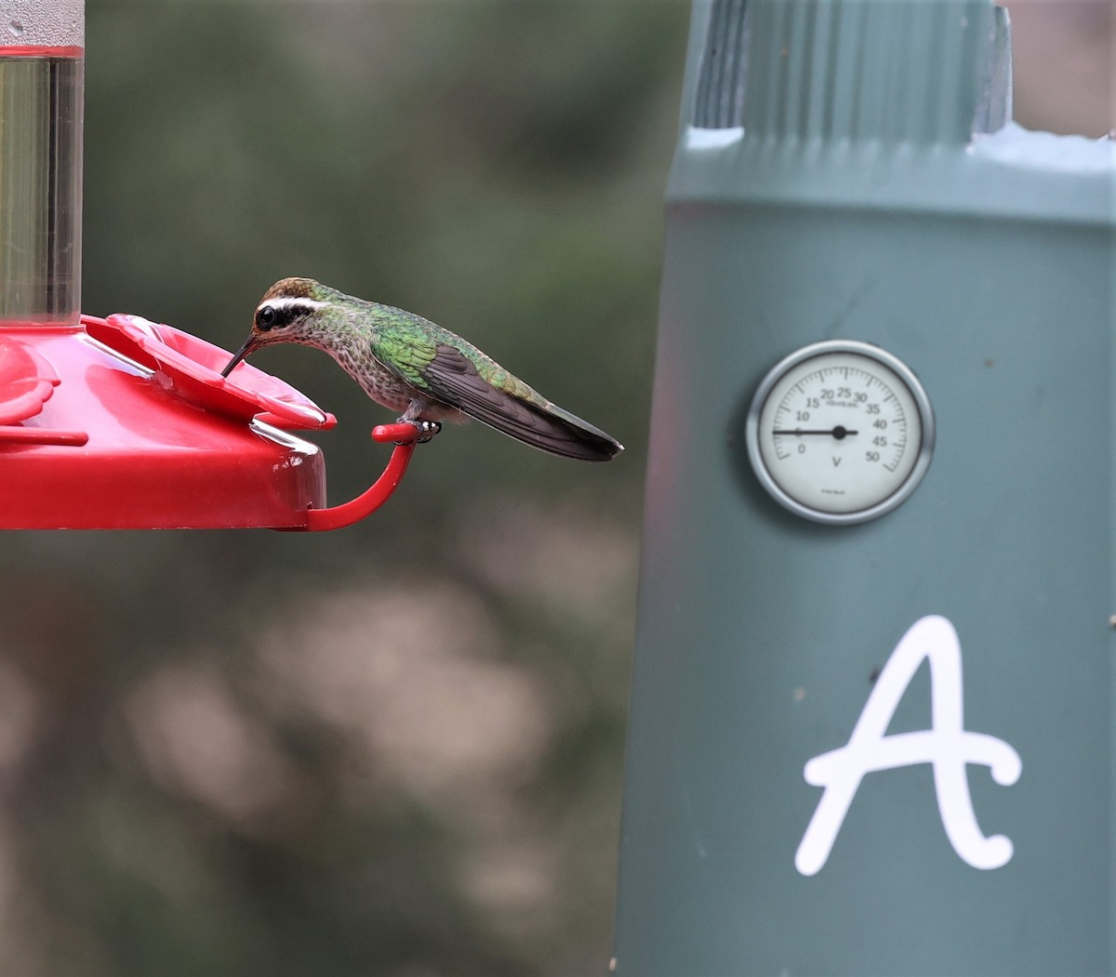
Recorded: 5 (V)
